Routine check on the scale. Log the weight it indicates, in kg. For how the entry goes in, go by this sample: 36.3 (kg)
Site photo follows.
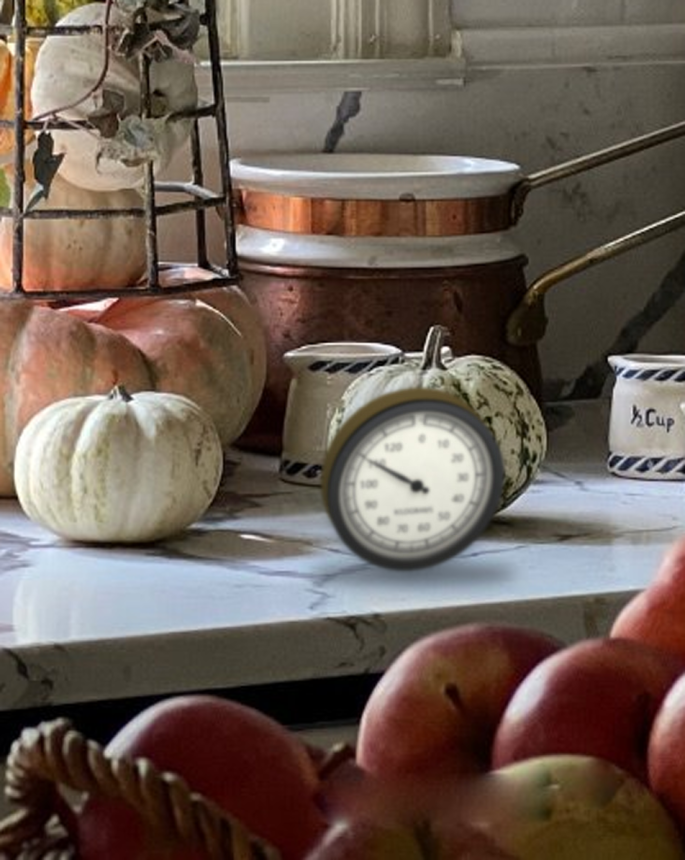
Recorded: 110 (kg)
